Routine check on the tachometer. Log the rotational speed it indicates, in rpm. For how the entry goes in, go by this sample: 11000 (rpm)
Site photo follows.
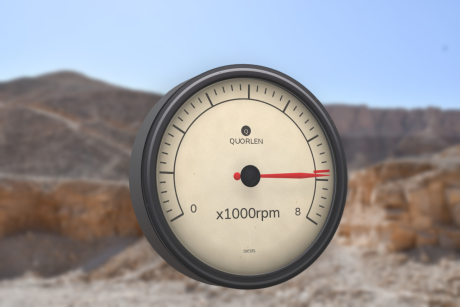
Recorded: 6900 (rpm)
